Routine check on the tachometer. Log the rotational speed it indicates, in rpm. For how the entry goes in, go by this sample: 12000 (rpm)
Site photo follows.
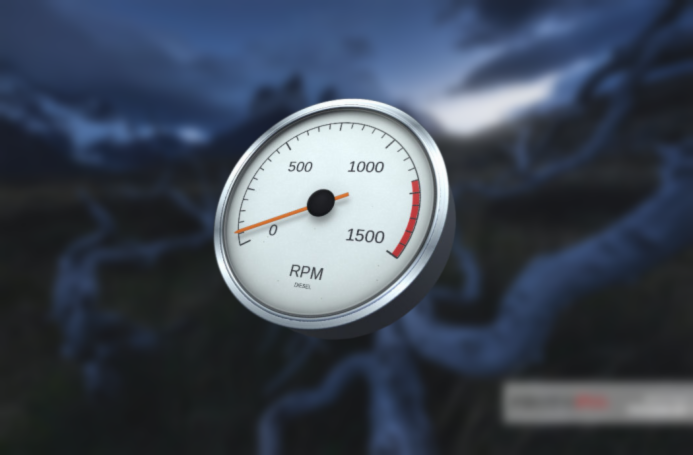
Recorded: 50 (rpm)
